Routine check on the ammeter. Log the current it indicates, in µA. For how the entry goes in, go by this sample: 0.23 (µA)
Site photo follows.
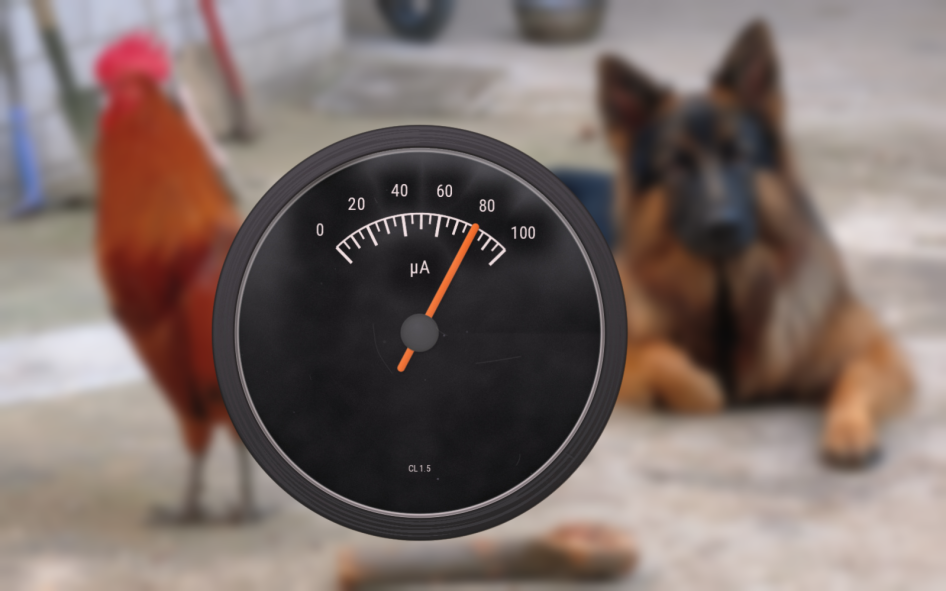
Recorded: 80 (µA)
